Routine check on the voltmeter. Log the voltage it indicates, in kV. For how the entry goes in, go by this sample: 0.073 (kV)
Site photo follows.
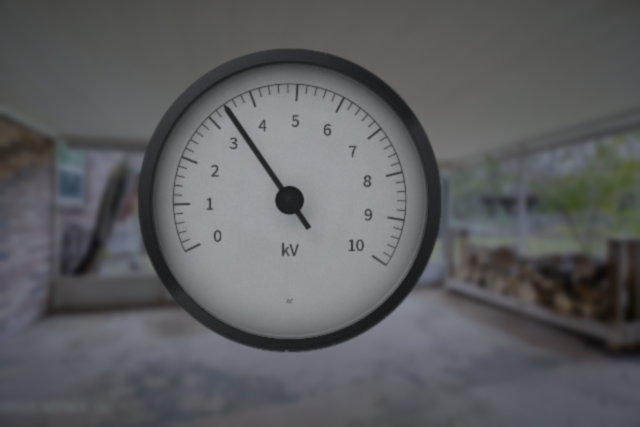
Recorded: 3.4 (kV)
